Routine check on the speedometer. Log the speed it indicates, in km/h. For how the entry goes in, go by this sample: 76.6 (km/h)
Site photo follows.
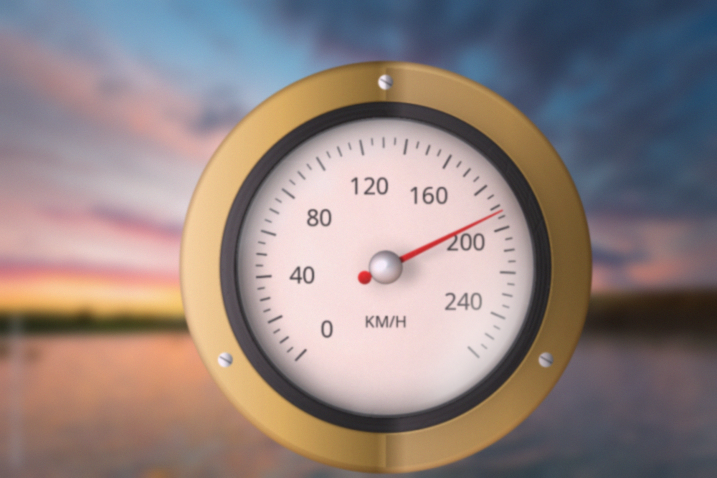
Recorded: 192.5 (km/h)
